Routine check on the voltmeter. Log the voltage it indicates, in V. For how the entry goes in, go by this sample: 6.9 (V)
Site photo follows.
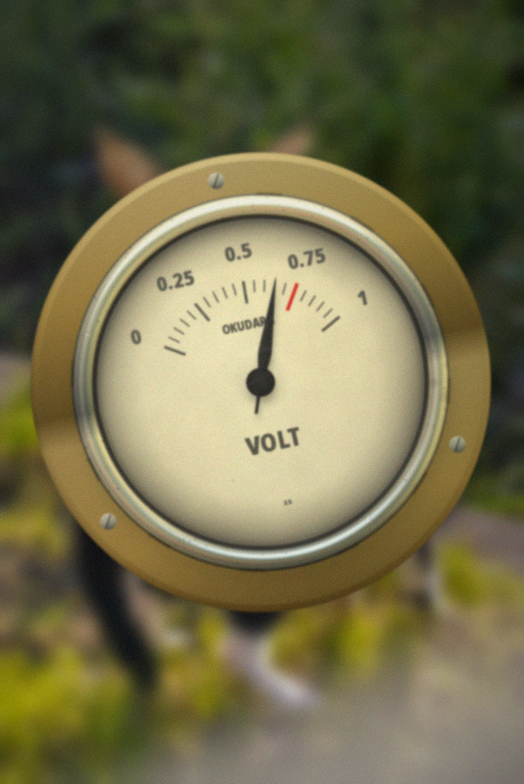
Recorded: 0.65 (V)
